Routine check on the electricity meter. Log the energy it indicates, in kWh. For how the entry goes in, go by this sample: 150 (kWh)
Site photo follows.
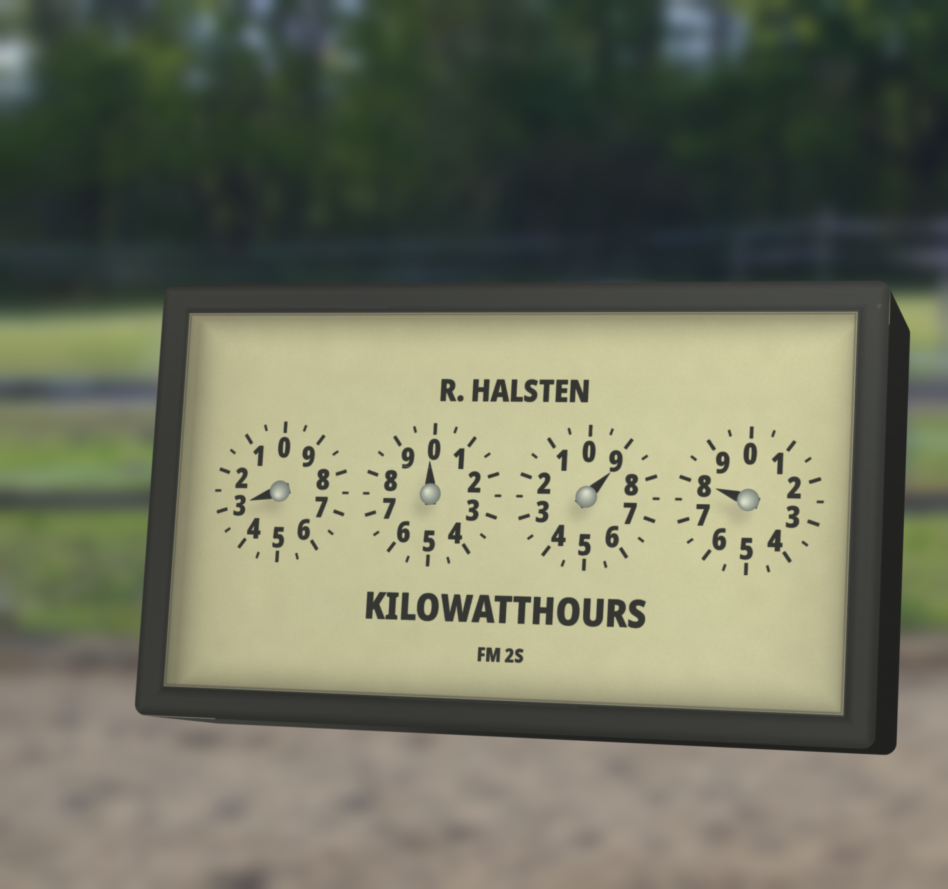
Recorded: 2988 (kWh)
